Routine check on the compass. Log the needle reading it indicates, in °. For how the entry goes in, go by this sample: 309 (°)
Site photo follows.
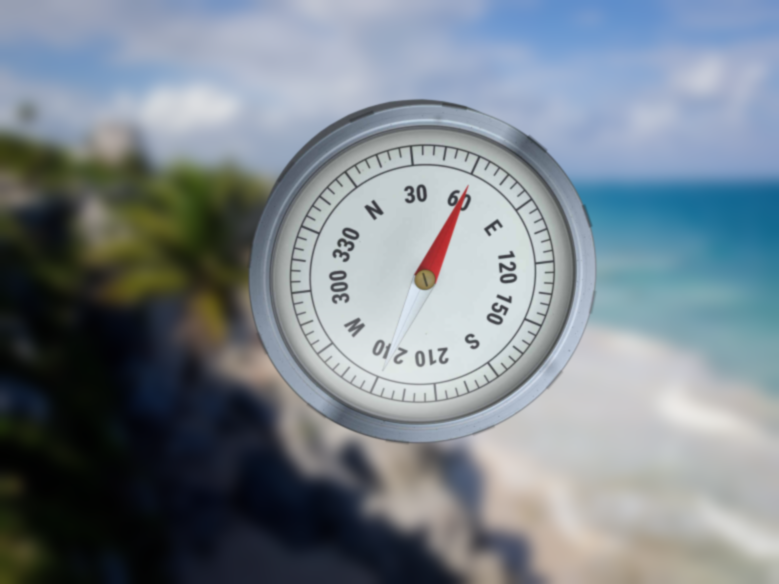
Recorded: 60 (°)
